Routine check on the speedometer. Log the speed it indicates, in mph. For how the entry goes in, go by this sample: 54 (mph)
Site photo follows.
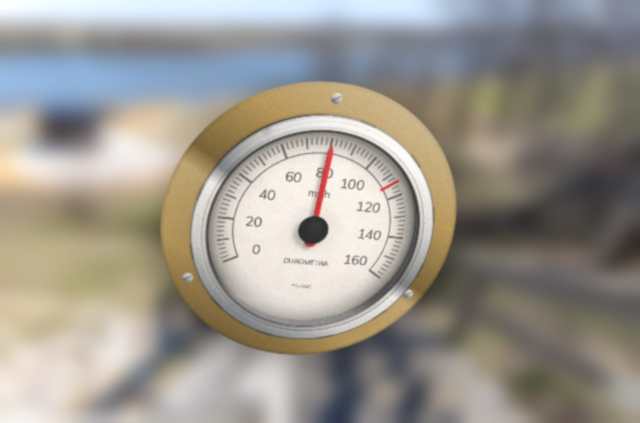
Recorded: 80 (mph)
